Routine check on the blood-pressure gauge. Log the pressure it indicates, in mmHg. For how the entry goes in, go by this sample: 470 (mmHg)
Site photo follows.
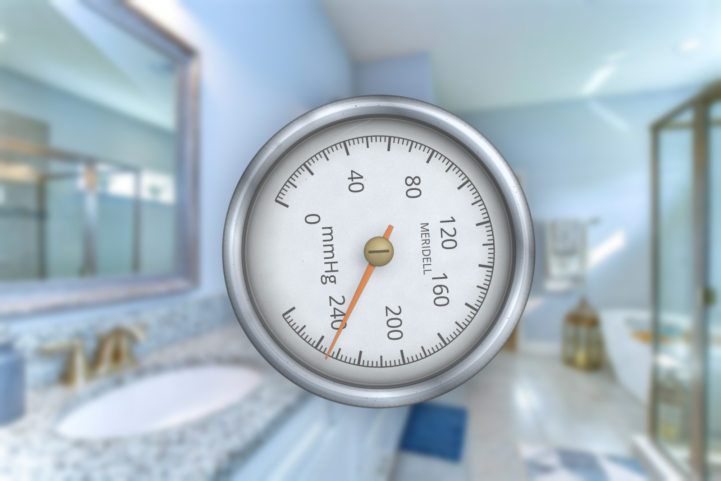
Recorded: 234 (mmHg)
